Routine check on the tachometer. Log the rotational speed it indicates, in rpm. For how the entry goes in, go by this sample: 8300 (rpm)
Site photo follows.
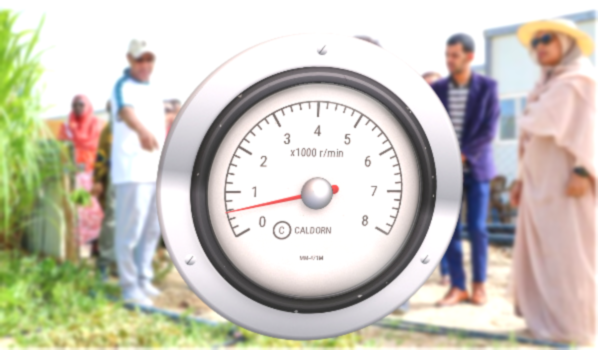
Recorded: 600 (rpm)
